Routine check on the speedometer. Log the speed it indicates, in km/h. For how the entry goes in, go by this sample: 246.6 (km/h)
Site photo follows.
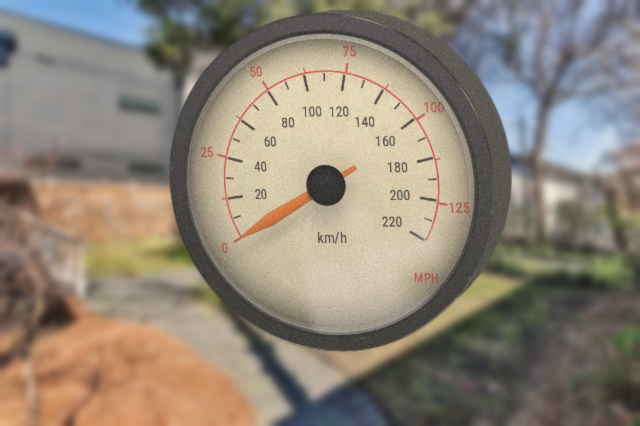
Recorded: 0 (km/h)
